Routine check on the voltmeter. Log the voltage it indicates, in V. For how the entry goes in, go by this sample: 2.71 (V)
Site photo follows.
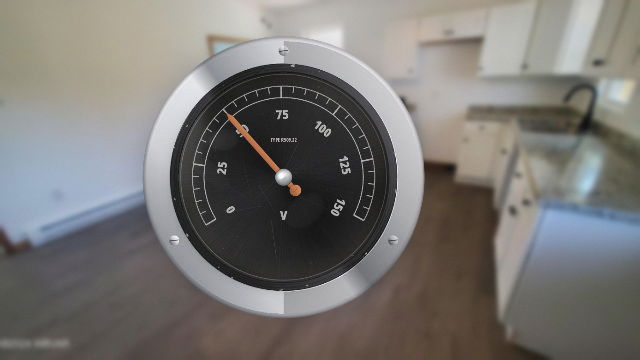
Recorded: 50 (V)
